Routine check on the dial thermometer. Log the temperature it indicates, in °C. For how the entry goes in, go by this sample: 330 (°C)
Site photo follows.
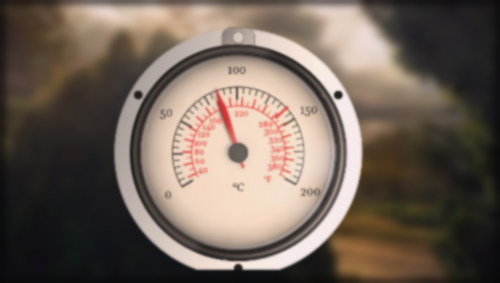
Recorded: 85 (°C)
